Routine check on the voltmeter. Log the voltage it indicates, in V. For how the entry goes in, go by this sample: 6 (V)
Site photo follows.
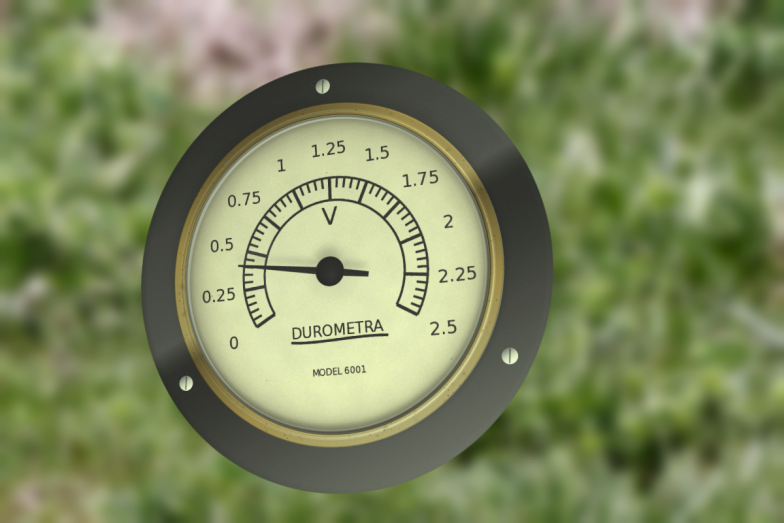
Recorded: 0.4 (V)
